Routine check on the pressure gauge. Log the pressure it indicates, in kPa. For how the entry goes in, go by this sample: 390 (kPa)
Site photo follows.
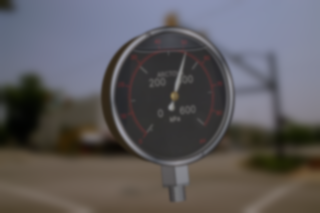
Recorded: 350 (kPa)
